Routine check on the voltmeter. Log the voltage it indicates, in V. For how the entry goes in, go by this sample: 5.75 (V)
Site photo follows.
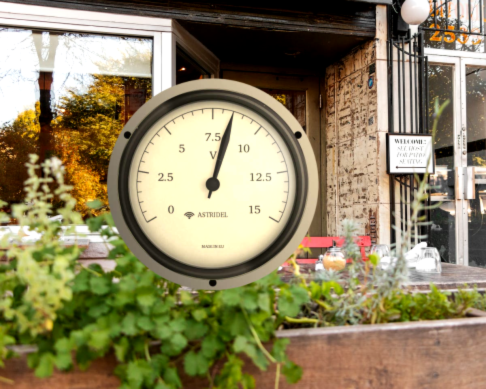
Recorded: 8.5 (V)
